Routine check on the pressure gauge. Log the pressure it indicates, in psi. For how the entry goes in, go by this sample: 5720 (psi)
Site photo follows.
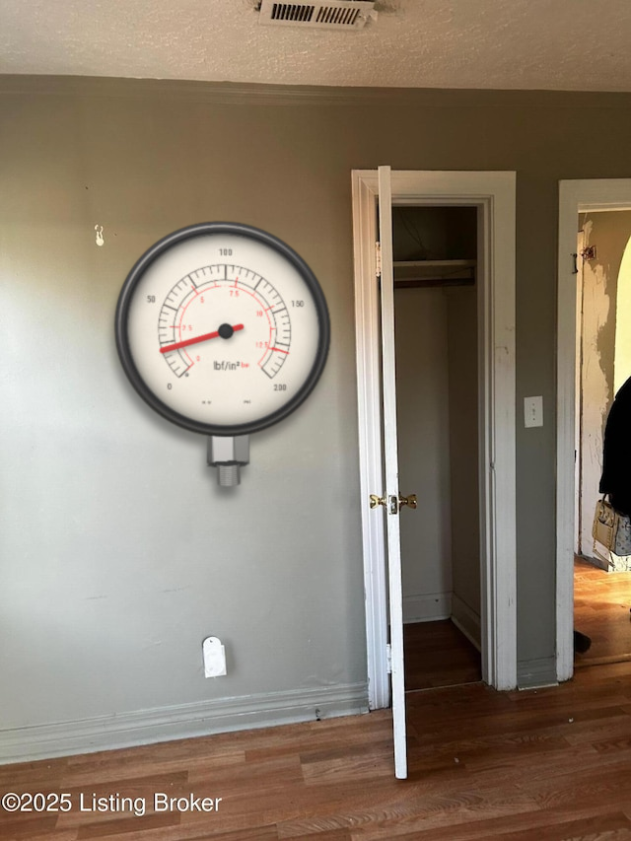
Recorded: 20 (psi)
